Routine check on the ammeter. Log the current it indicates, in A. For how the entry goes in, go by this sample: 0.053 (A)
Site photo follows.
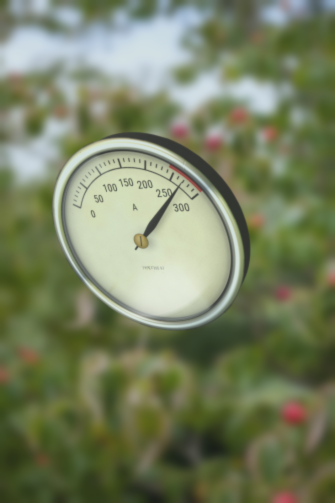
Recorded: 270 (A)
